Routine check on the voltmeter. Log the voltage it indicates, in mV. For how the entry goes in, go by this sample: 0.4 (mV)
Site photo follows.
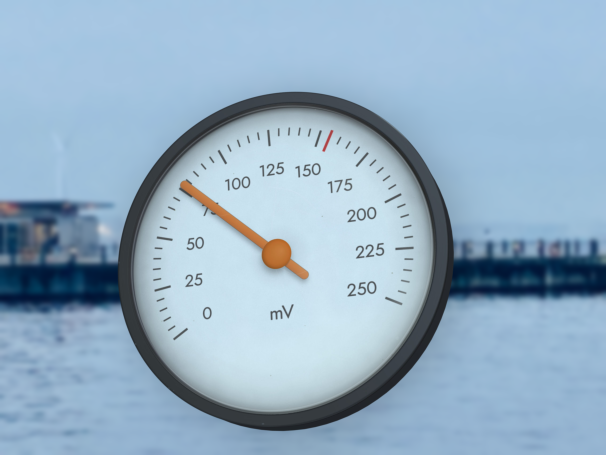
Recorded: 77.5 (mV)
